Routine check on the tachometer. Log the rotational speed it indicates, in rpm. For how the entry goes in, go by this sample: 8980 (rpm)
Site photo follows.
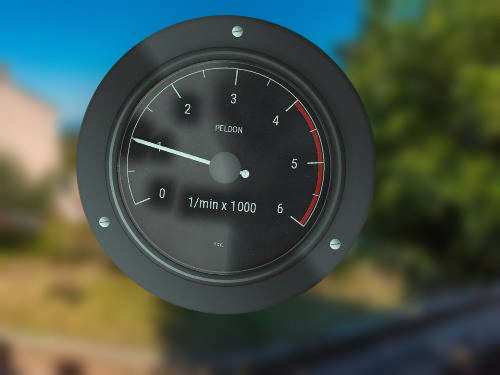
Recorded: 1000 (rpm)
